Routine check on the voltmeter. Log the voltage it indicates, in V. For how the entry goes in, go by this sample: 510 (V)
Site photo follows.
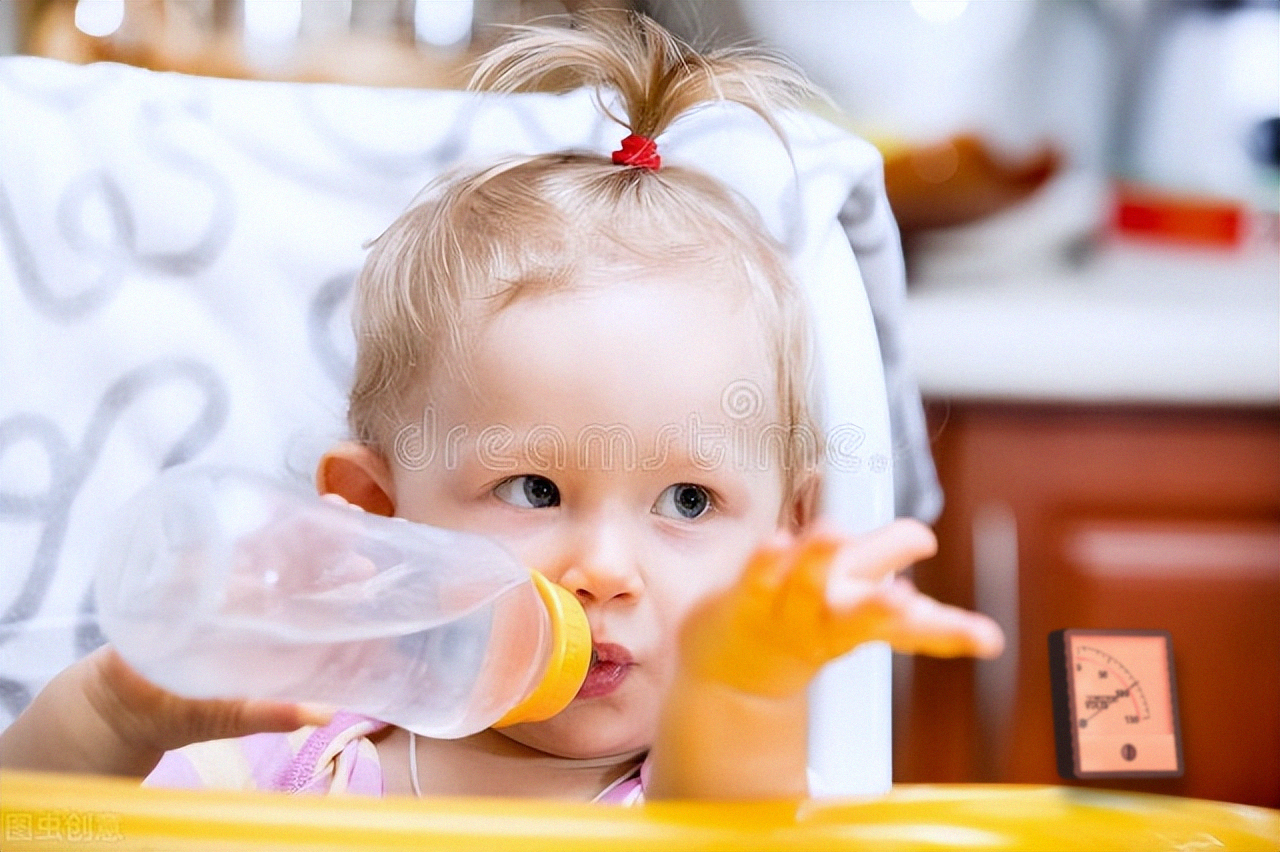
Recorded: 100 (V)
